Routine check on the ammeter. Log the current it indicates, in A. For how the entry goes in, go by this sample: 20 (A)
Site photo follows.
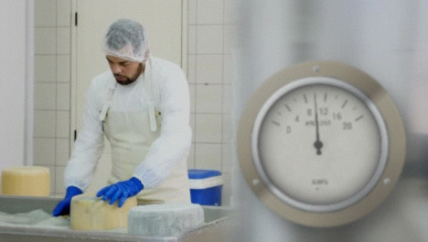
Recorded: 10 (A)
